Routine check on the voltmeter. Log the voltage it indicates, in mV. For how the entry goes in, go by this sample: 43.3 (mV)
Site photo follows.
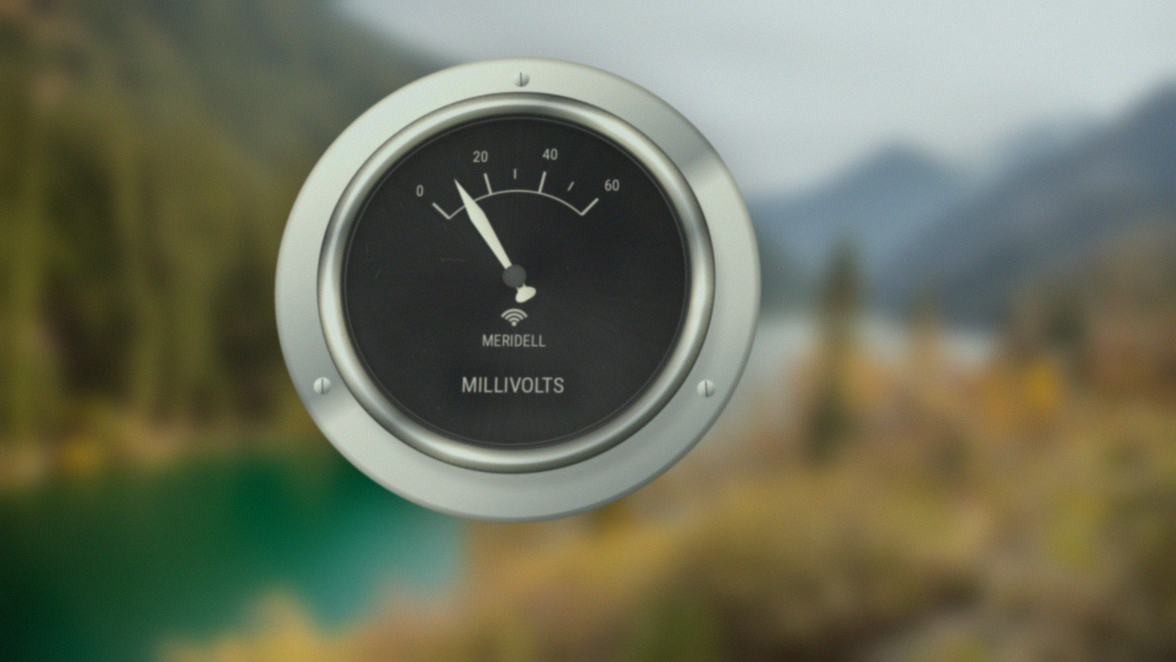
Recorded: 10 (mV)
